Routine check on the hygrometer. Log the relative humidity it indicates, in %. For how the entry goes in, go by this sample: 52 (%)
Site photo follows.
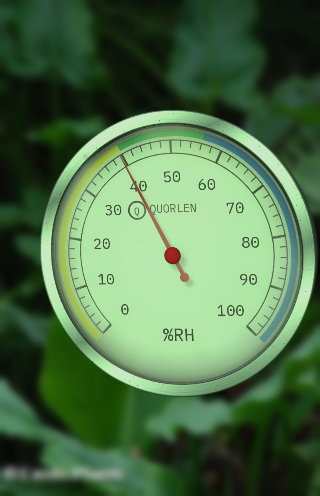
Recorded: 40 (%)
